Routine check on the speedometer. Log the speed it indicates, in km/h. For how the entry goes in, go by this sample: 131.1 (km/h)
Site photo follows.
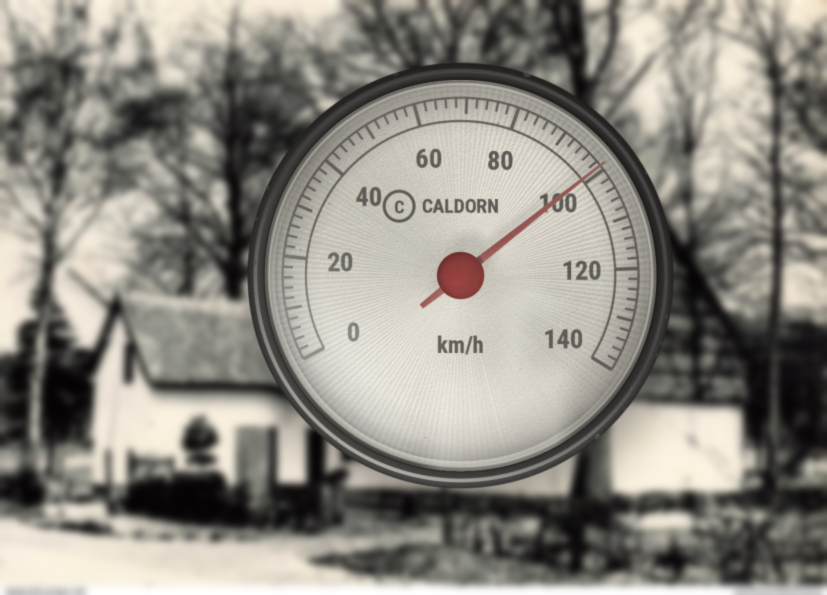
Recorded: 99 (km/h)
